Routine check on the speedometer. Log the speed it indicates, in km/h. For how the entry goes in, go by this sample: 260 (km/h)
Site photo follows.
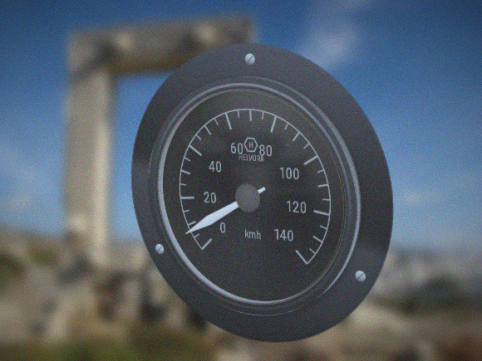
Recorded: 7.5 (km/h)
